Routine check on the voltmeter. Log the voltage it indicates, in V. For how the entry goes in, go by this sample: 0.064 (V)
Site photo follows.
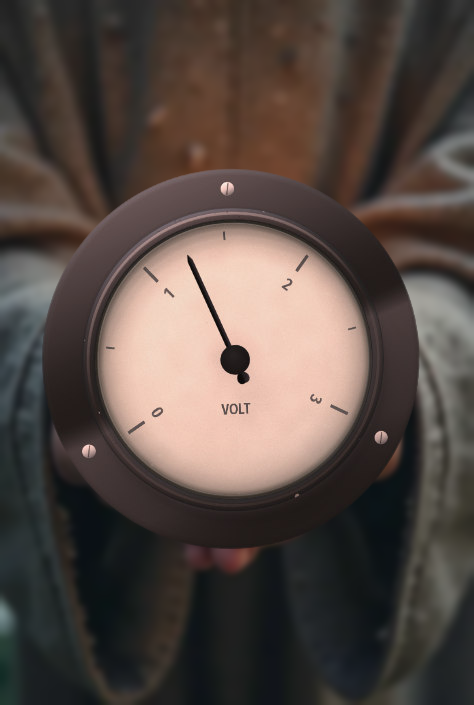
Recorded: 1.25 (V)
